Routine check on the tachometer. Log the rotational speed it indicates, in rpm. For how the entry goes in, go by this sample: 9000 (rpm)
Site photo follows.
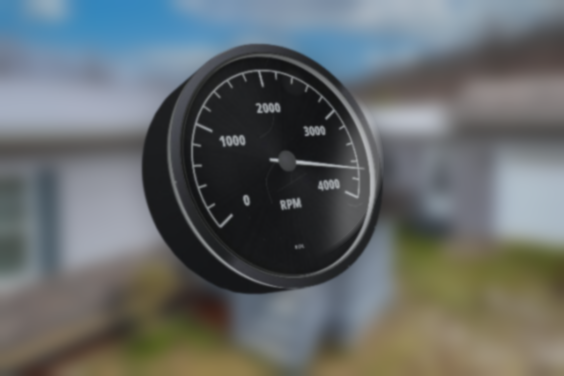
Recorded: 3700 (rpm)
